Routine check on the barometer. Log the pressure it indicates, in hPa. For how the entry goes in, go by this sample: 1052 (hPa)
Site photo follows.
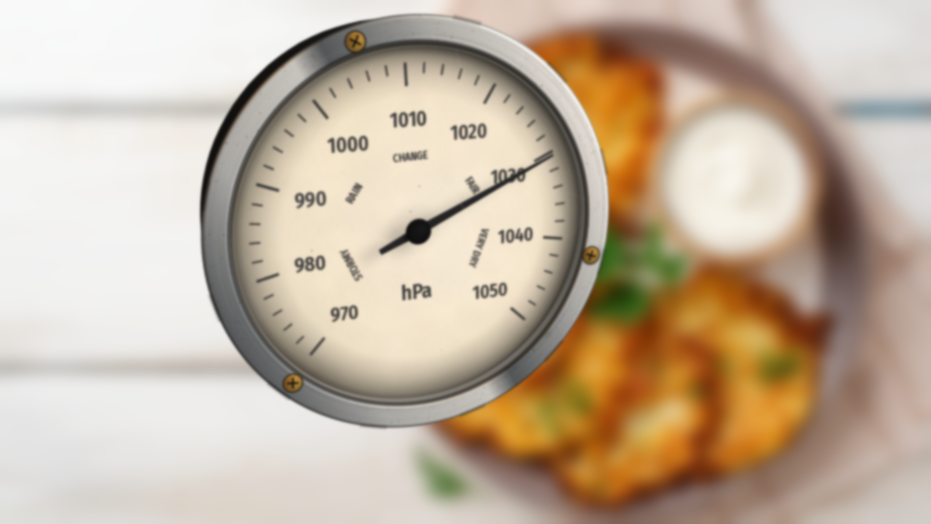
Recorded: 1030 (hPa)
